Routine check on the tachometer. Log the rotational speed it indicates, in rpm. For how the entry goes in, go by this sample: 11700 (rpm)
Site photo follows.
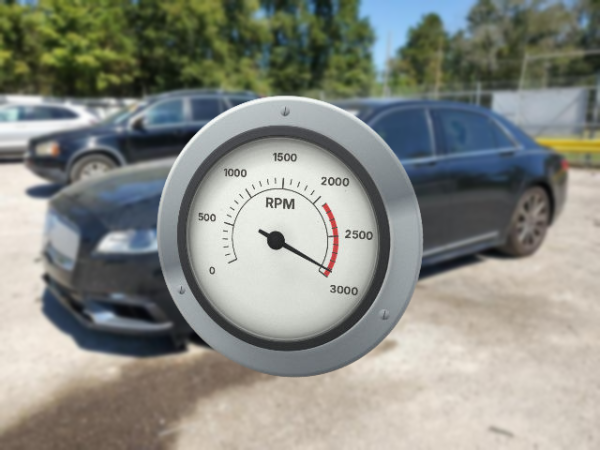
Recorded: 2900 (rpm)
